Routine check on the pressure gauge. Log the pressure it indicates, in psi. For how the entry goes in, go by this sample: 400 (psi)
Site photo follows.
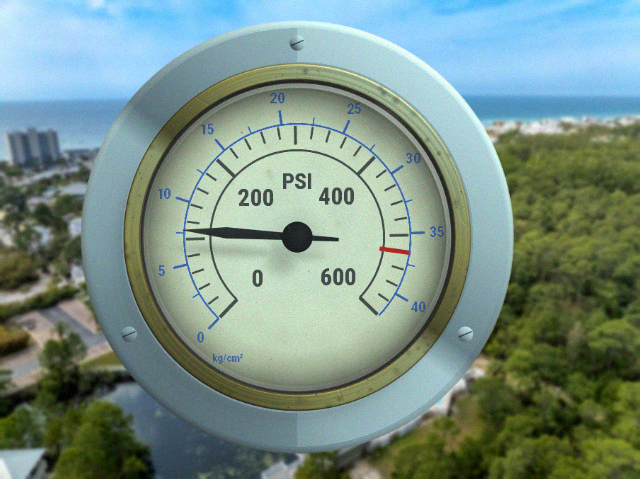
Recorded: 110 (psi)
